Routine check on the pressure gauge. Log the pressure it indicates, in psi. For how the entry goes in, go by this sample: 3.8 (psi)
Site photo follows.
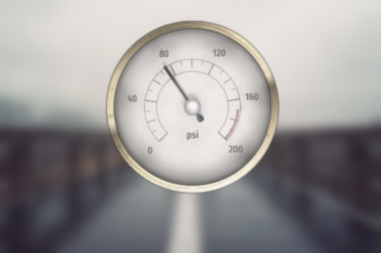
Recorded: 75 (psi)
